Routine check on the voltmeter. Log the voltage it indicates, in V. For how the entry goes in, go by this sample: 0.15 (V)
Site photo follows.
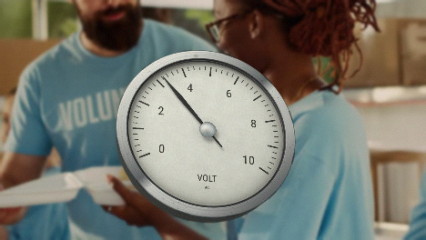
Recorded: 3.2 (V)
